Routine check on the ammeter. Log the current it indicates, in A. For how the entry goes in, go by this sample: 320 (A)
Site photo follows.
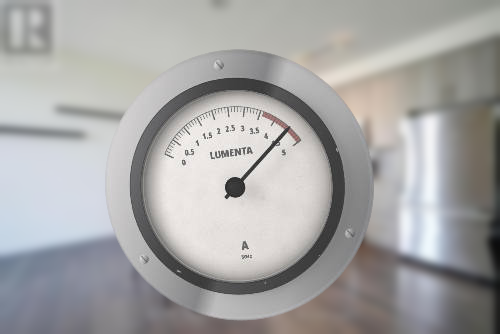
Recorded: 4.5 (A)
